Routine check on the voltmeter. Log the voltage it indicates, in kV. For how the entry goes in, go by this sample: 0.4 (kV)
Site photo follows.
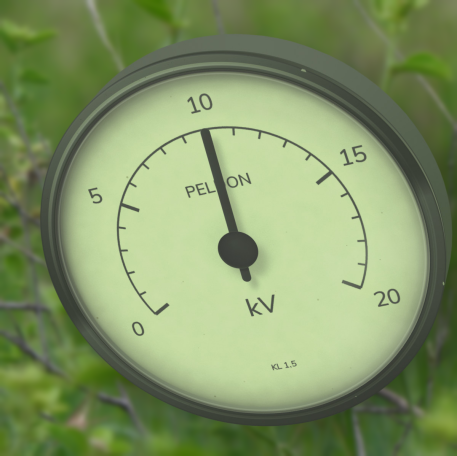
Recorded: 10 (kV)
